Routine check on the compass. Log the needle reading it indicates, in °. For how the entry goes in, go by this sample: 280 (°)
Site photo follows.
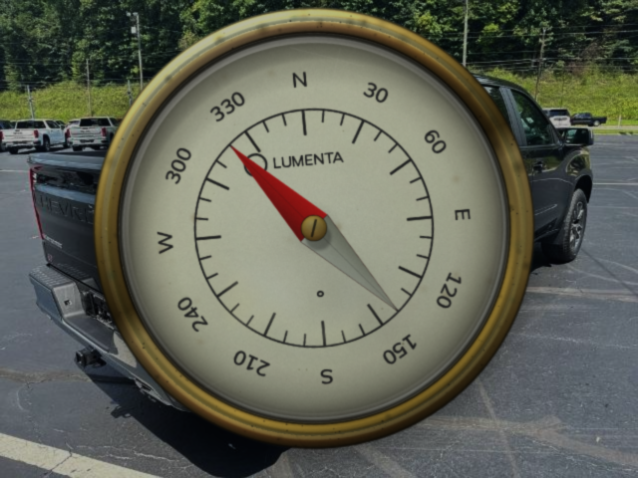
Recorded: 320 (°)
